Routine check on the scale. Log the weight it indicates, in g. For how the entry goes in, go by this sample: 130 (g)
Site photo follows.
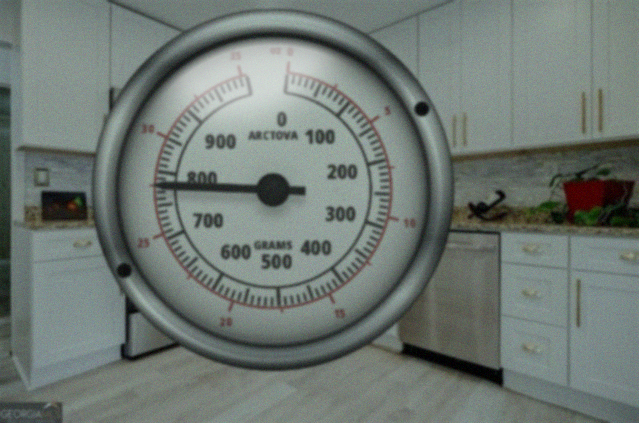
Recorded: 780 (g)
